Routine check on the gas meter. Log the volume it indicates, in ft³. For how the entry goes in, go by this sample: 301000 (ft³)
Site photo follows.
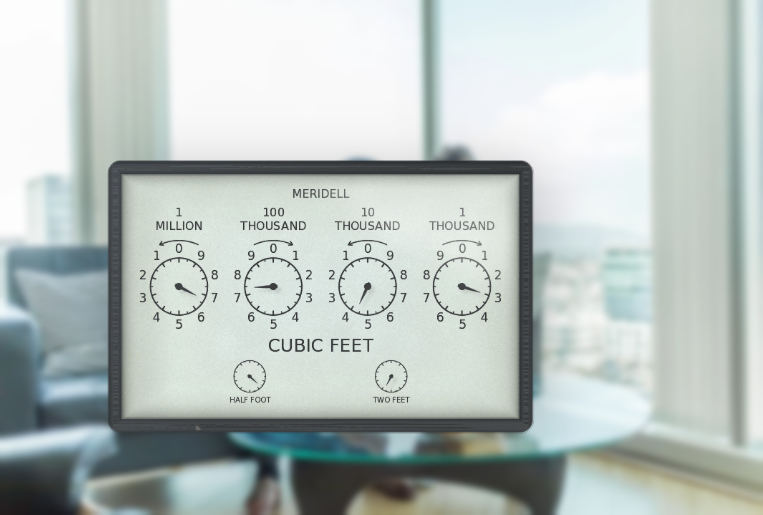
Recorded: 674300 (ft³)
